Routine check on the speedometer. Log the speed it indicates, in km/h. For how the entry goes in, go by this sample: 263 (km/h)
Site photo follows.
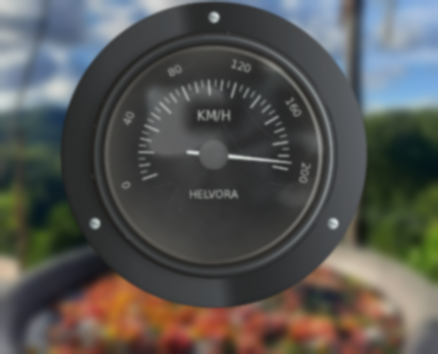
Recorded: 195 (km/h)
